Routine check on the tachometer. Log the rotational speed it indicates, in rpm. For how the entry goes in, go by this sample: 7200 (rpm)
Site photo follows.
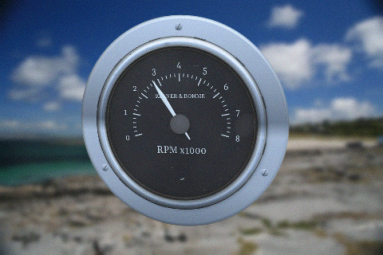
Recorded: 2800 (rpm)
